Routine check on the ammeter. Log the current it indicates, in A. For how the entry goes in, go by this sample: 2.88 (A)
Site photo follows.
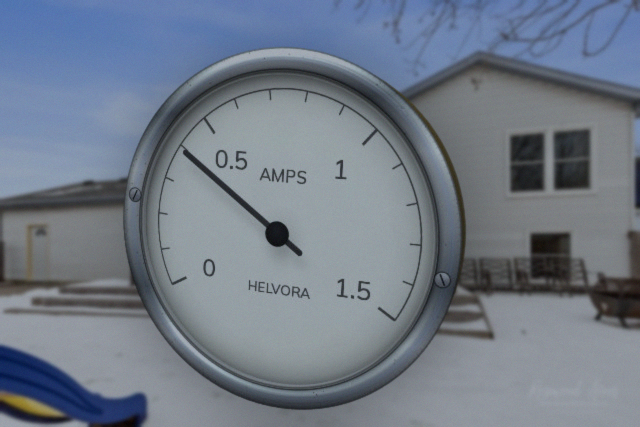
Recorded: 0.4 (A)
